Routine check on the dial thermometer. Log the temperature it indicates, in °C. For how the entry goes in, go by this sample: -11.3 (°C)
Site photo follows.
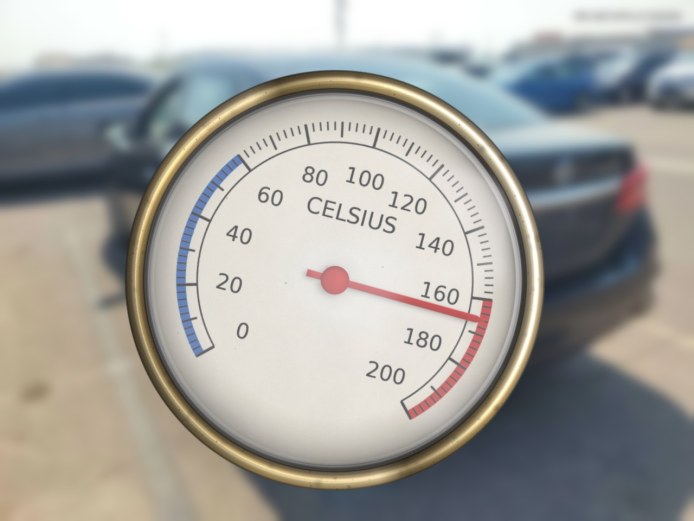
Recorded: 166 (°C)
